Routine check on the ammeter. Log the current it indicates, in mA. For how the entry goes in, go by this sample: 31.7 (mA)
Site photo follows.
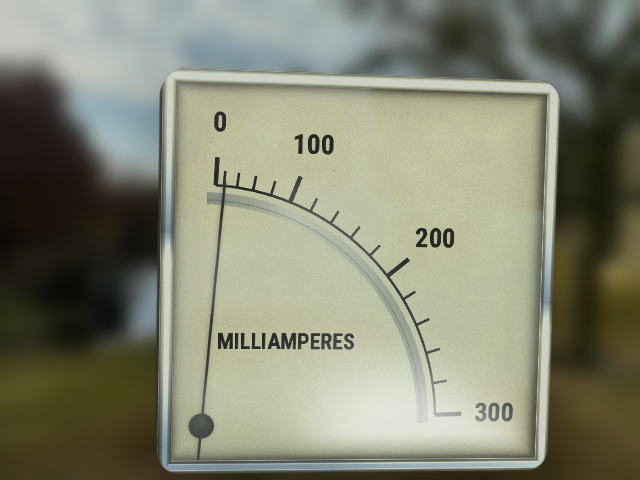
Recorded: 20 (mA)
